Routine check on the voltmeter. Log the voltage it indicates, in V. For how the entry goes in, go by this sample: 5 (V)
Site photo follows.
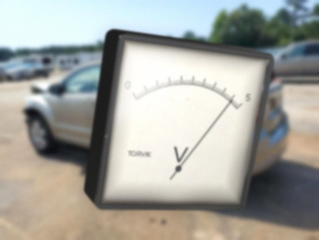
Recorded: 4.5 (V)
